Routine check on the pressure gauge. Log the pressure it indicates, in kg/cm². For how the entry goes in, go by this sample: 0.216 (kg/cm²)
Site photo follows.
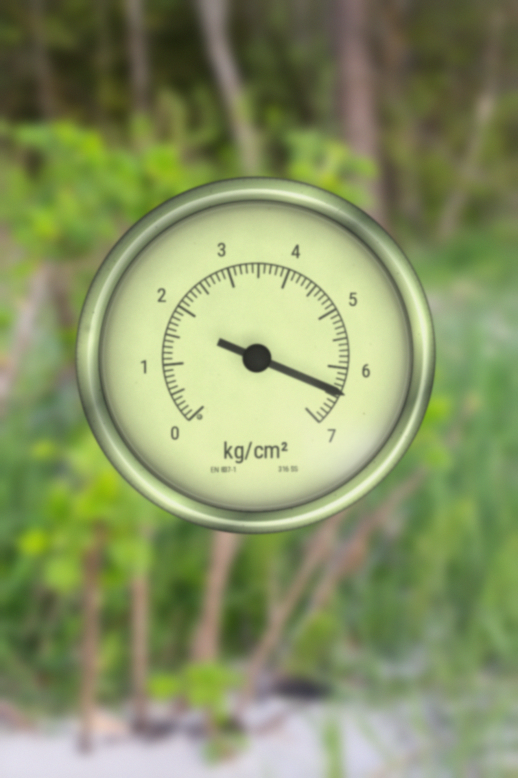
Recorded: 6.4 (kg/cm²)
